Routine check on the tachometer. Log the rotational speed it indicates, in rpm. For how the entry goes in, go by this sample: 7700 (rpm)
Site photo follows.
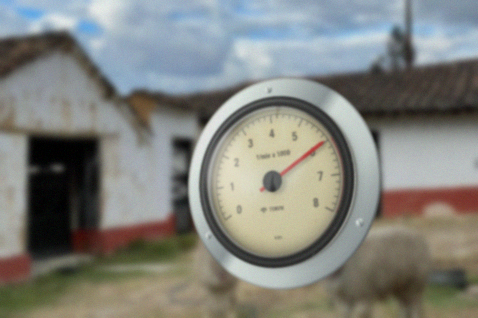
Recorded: 6000 (rpm)
